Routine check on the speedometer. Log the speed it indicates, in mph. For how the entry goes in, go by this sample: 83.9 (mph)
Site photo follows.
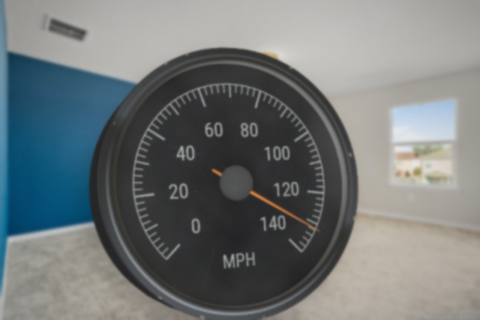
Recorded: 132 (mph)
